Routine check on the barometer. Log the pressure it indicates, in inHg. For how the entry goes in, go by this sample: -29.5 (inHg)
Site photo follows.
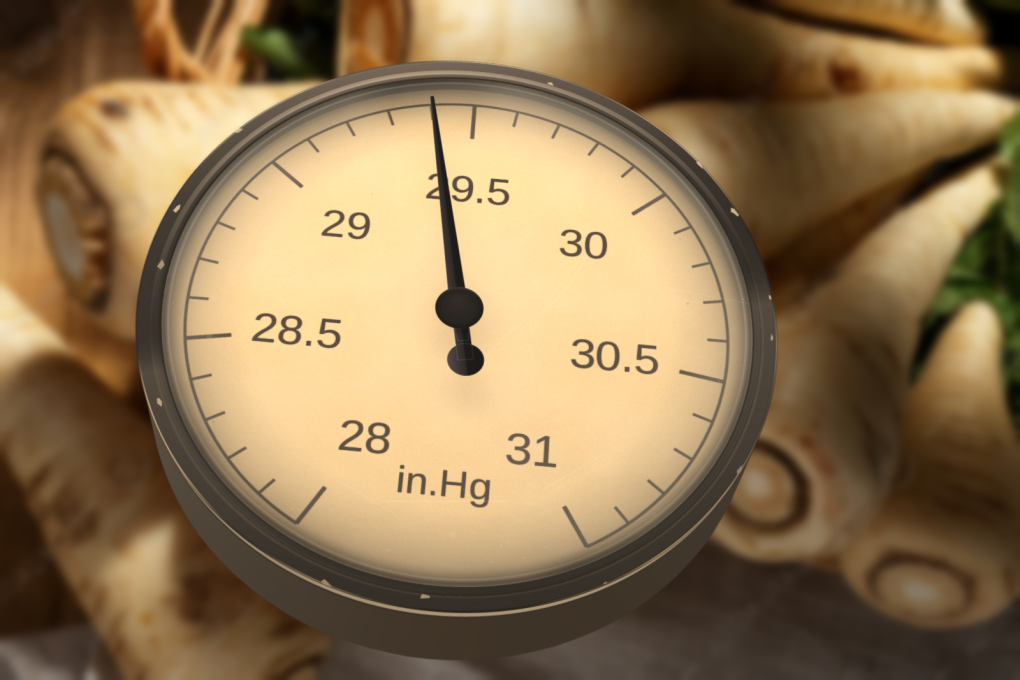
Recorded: 29.4 (inHg)
